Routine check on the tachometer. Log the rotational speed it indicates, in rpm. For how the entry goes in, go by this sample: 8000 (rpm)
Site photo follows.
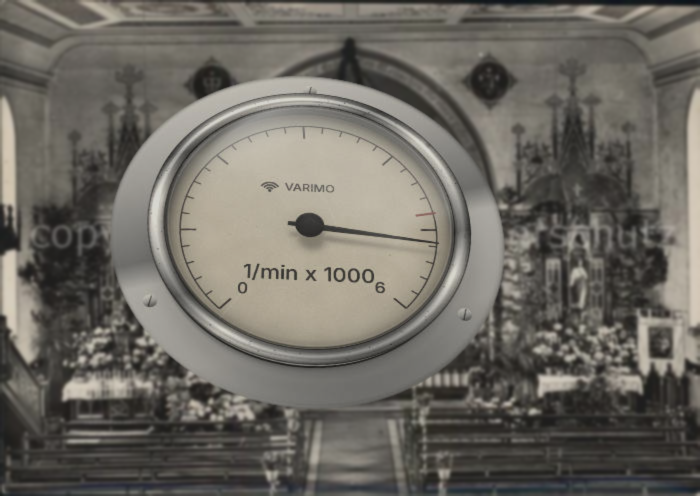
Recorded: 5200 (rpm)
